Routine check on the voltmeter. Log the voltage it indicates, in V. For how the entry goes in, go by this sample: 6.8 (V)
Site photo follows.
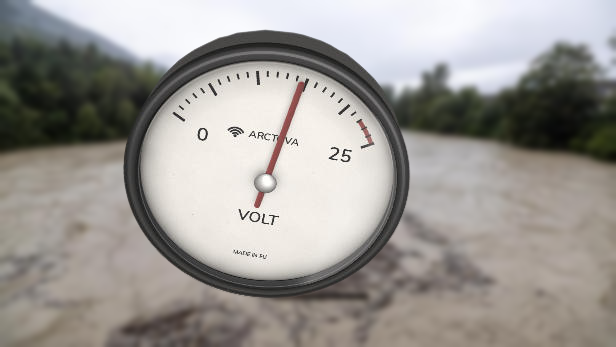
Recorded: 14.5 (V)
